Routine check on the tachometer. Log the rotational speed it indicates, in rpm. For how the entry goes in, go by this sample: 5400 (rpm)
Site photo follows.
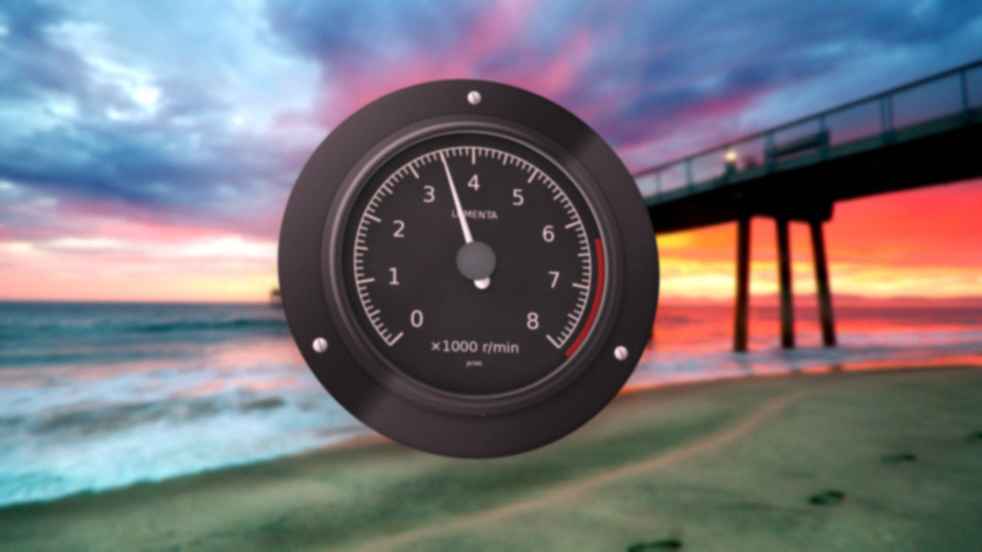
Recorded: 3500 (rpm)
